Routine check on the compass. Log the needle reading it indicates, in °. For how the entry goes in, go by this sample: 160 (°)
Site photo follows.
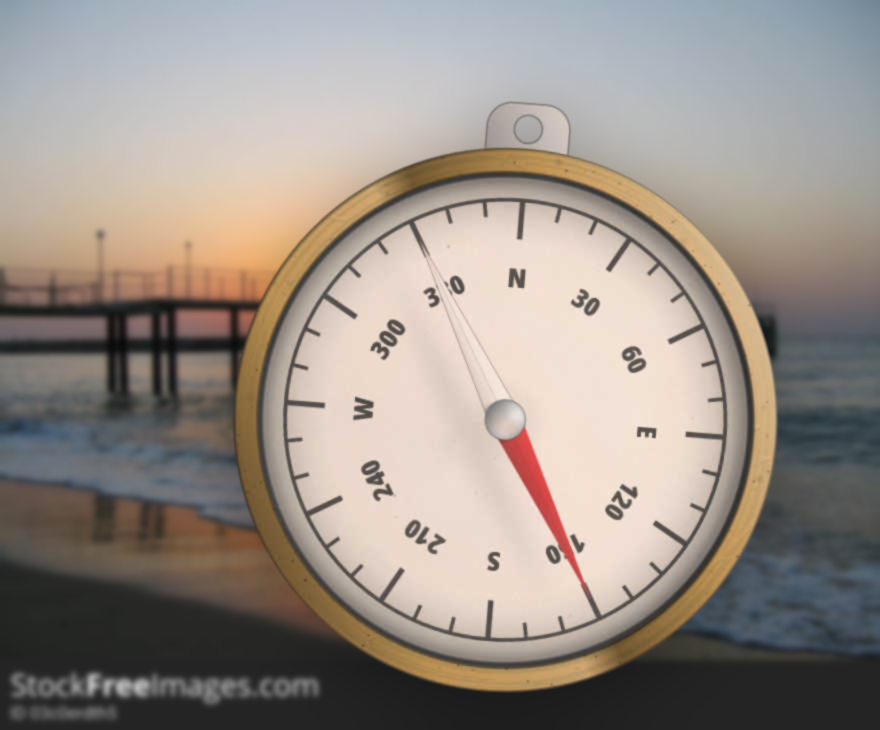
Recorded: 150 (°)
